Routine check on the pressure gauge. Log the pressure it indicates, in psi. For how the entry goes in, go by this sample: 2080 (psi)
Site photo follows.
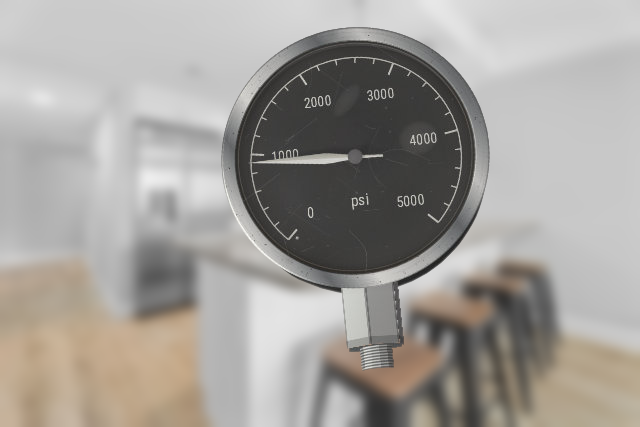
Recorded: 900 (psi)
